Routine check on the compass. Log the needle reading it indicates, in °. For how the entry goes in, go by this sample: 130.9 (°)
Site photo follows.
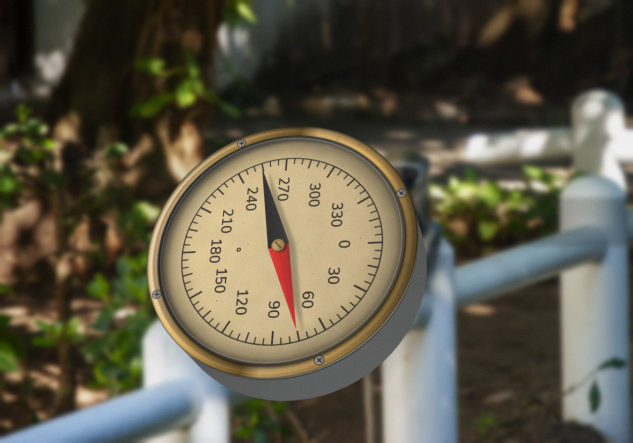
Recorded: 75 (°)
